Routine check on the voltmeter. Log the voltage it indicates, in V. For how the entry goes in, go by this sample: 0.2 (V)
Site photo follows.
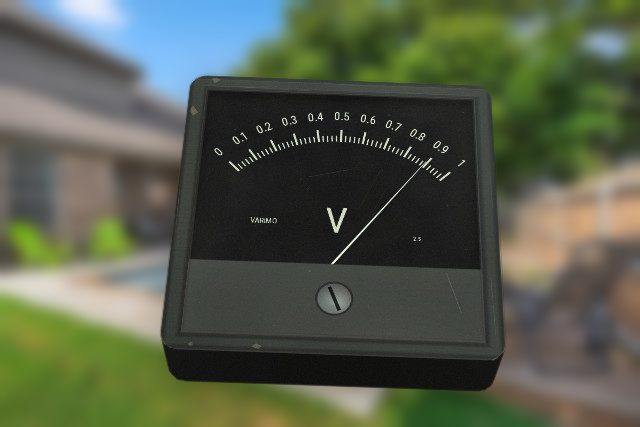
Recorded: 0.9 (V)
